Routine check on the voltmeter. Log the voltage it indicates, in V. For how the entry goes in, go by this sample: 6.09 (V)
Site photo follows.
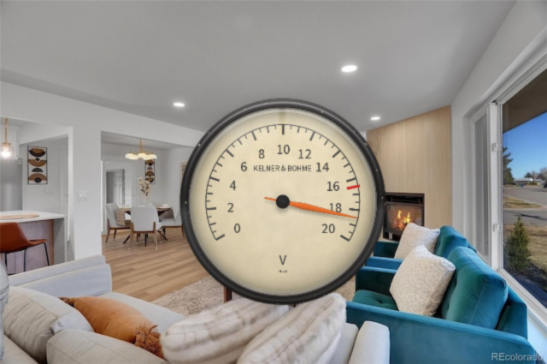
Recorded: 18.5 (V)
